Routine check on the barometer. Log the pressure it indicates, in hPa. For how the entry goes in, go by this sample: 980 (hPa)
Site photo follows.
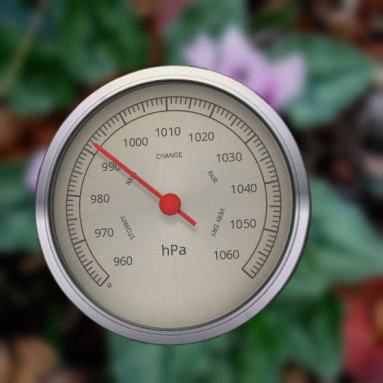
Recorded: 992 (hPa)
